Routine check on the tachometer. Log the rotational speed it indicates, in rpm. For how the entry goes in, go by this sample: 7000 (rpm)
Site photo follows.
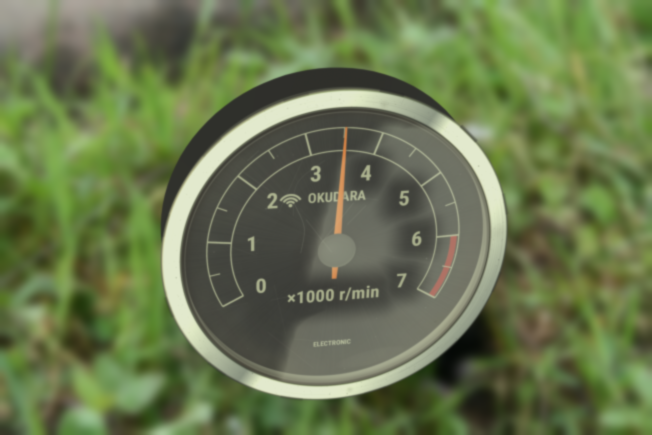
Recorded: 3500 (rpm)
